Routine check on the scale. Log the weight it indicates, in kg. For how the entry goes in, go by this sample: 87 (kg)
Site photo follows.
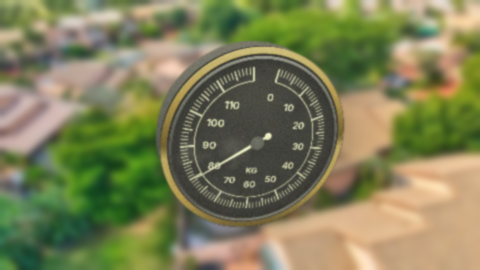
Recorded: 80 (kg)
